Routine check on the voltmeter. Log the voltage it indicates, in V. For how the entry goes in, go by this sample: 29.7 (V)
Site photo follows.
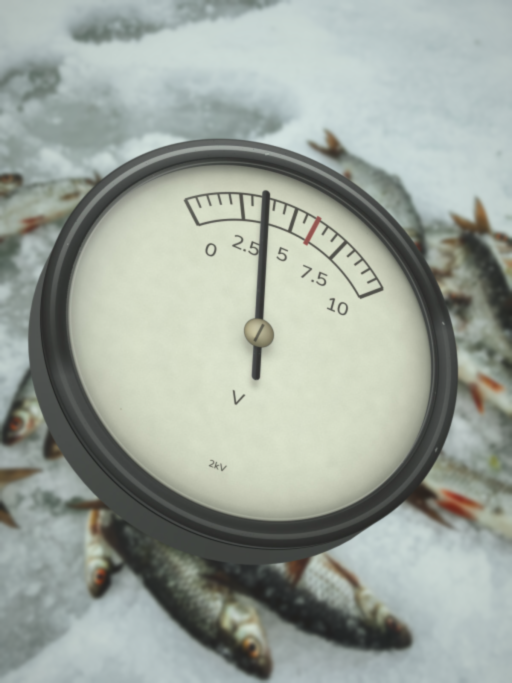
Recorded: 3.5 (V)
